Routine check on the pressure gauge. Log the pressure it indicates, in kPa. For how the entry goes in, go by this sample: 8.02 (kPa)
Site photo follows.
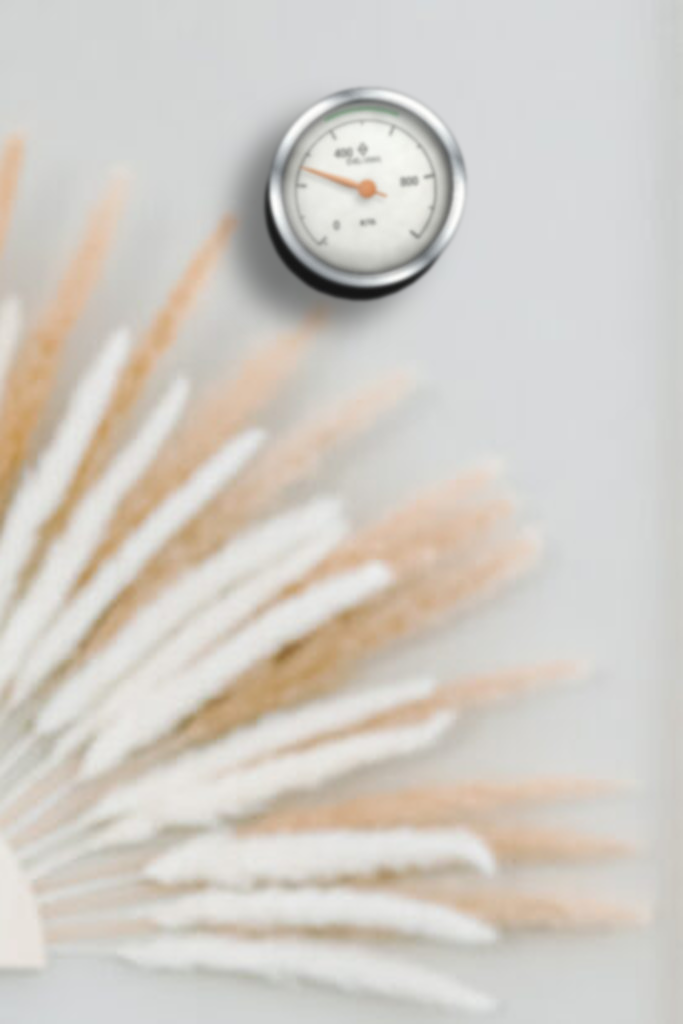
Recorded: 250 (kPa)
